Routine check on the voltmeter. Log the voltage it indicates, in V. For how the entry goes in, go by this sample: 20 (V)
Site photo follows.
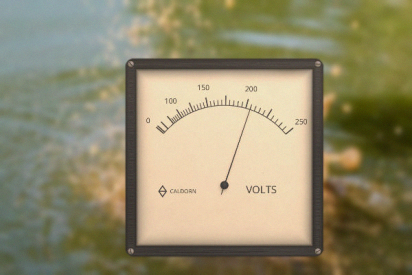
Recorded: 205 (V)
